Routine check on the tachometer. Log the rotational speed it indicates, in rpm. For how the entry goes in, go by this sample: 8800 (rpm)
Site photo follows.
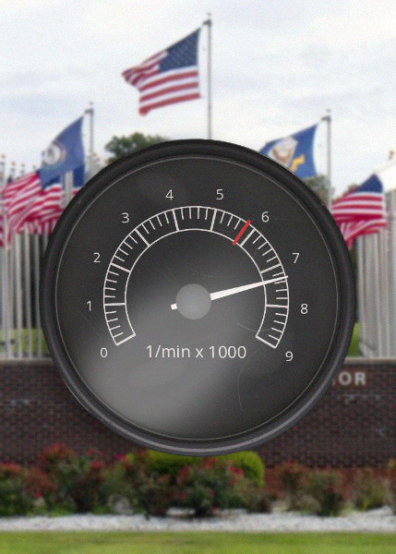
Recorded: 7300 (rpm)
